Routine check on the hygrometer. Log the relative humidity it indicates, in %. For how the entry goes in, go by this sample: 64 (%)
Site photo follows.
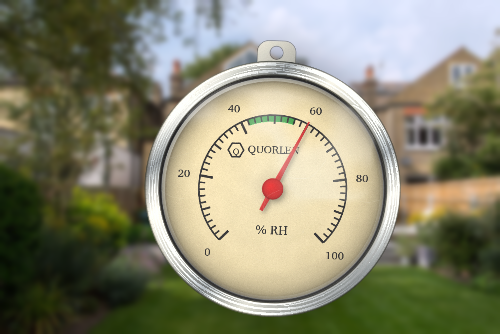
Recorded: 60 (%)
